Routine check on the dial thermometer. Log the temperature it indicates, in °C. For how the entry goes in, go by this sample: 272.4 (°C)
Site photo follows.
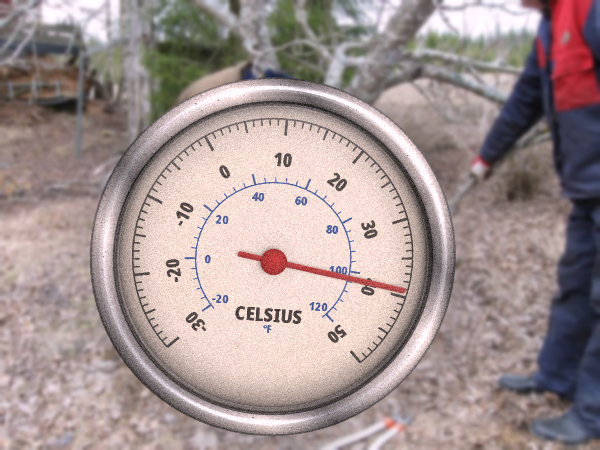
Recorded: 39 (°C)
